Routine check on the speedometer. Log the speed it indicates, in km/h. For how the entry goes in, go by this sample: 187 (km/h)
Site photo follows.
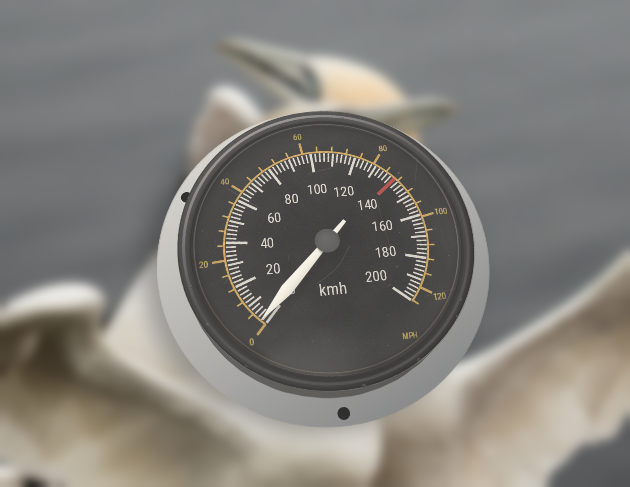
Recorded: 2 (km/h)
